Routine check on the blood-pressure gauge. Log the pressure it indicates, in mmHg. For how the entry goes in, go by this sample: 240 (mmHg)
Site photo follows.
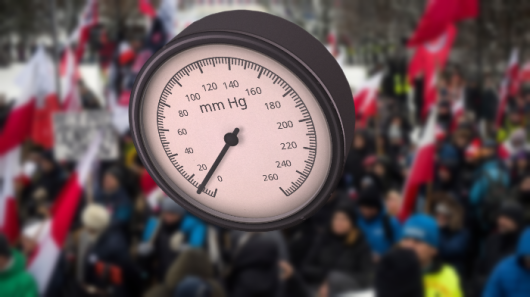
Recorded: 10 (mmHg)
